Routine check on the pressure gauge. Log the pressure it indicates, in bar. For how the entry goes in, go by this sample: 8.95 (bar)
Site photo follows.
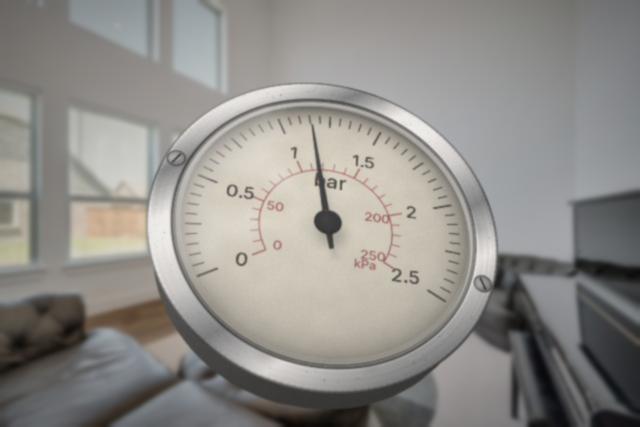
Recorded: 1.15 (bar)
